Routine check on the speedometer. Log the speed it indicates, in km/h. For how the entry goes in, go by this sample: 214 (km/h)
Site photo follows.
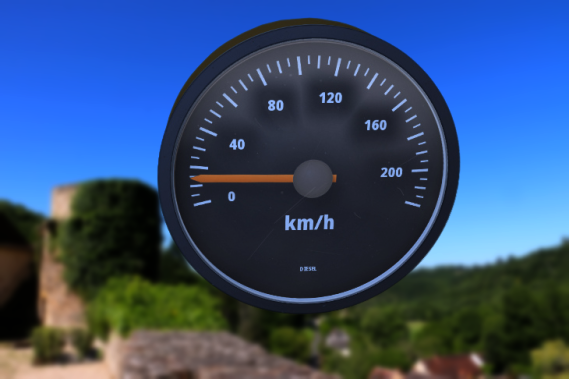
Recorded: 15 (km/h)
